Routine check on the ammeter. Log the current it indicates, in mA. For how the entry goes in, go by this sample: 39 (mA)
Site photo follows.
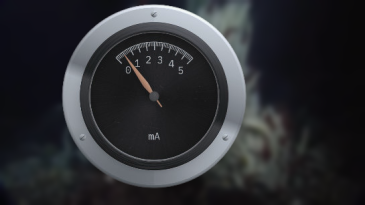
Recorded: 0.5 (mA)
